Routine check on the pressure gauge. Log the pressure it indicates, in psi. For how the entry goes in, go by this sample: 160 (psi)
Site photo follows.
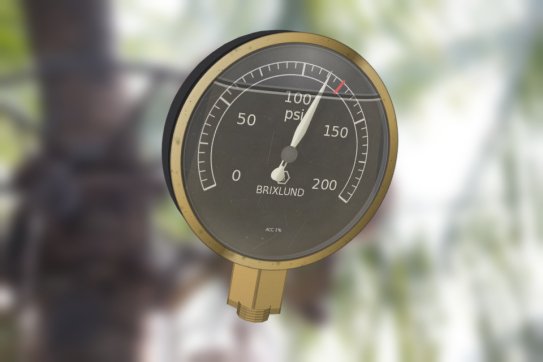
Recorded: 115 (psi)
